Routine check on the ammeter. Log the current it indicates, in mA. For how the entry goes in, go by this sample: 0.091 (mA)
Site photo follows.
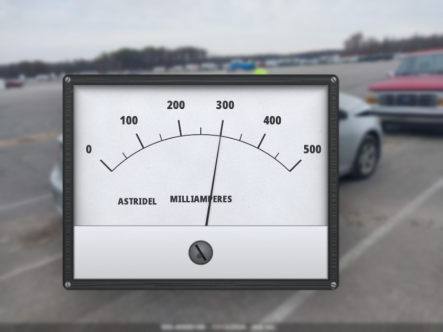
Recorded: 300 (mA)
